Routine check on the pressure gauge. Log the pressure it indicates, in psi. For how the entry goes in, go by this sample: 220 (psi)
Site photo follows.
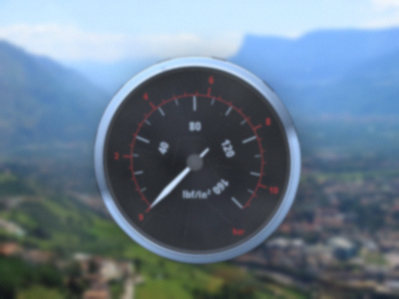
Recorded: 0 (psi)
